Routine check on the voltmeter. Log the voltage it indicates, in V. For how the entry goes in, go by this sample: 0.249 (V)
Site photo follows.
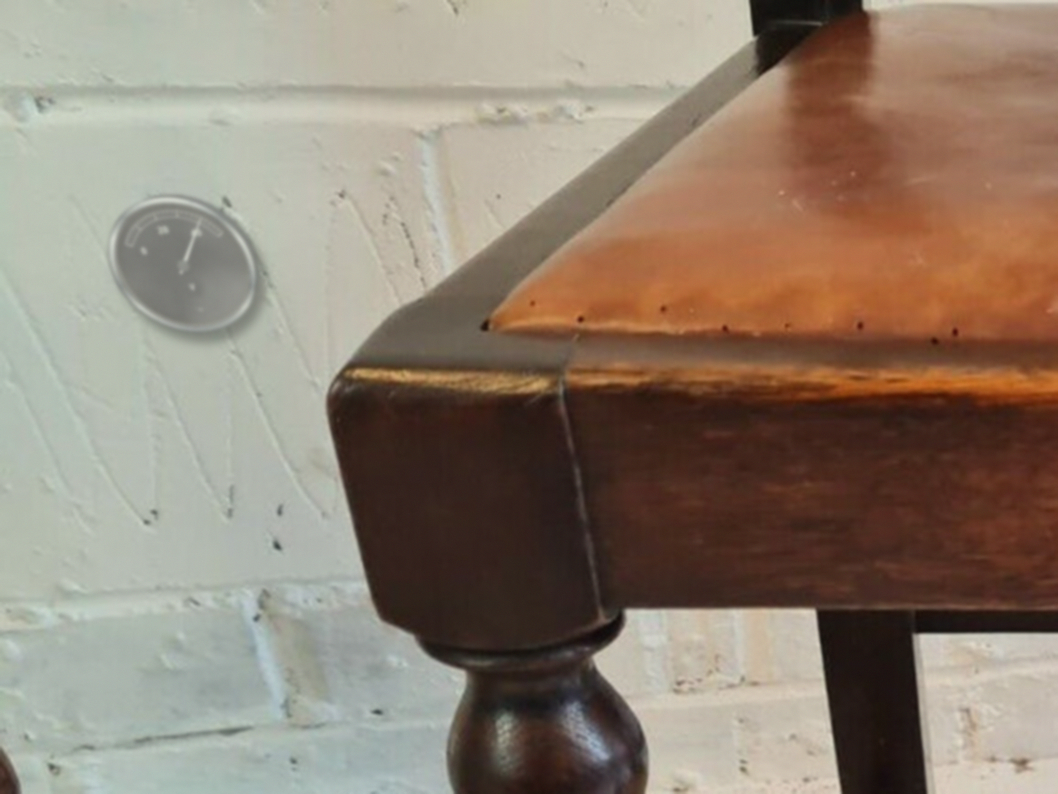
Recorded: 40 (V)
